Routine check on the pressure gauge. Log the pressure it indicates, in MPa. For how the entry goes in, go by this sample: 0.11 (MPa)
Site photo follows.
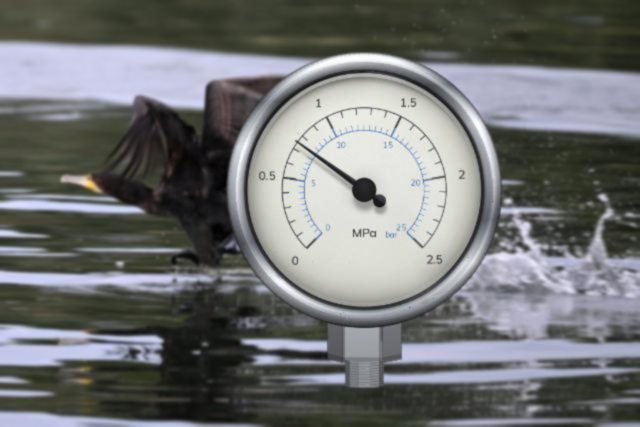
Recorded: 0.75 (MPa)
